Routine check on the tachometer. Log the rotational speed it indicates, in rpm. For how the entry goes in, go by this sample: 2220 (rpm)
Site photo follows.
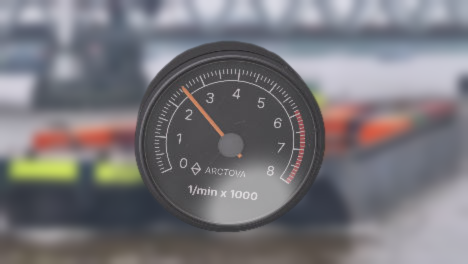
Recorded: 2500 (rpm)
